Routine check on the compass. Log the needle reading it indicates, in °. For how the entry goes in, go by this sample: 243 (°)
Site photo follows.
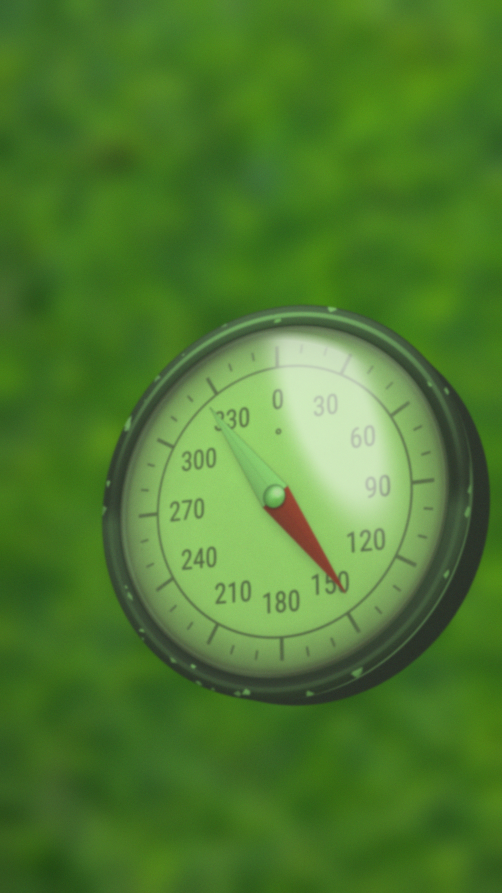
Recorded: 145 (°)
